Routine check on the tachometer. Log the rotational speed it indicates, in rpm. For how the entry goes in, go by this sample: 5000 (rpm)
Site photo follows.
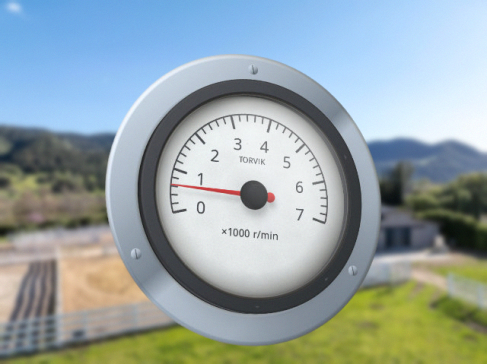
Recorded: 600 (rpm)
